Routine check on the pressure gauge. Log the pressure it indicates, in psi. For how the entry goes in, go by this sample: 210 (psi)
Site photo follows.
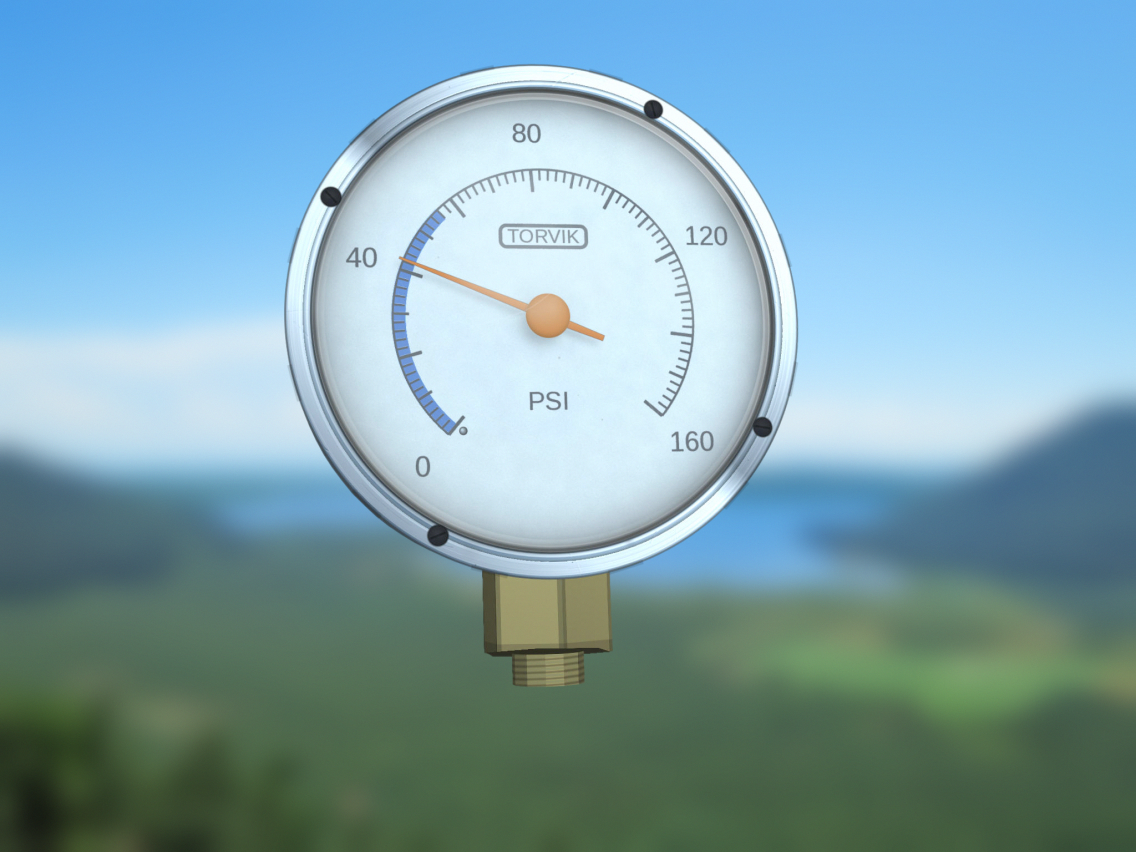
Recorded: 42 (psi)
